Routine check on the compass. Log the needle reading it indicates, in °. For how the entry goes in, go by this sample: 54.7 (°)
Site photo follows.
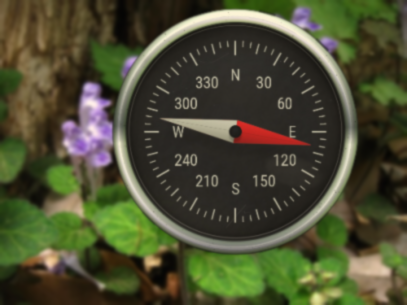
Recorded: 100 (°)
